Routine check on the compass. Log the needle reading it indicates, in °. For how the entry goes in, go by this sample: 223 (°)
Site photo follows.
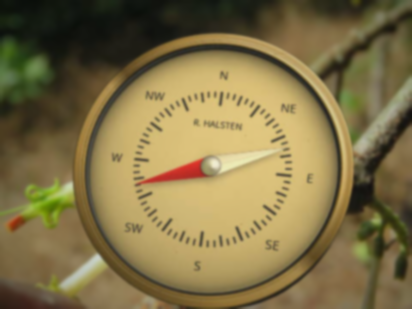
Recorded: 250 (°)
